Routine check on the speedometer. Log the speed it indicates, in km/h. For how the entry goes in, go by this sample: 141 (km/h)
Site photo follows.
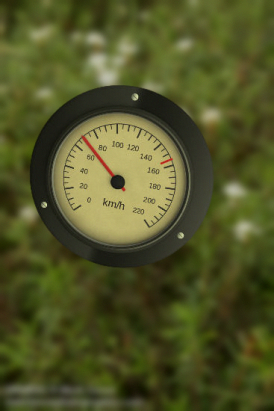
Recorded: 70 (km/h)
